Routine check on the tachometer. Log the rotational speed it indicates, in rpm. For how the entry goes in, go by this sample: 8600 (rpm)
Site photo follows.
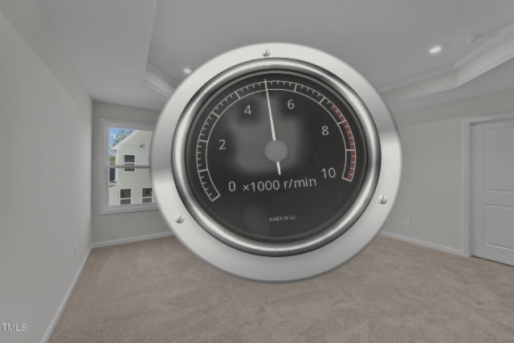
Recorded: 5000 (rpm)
